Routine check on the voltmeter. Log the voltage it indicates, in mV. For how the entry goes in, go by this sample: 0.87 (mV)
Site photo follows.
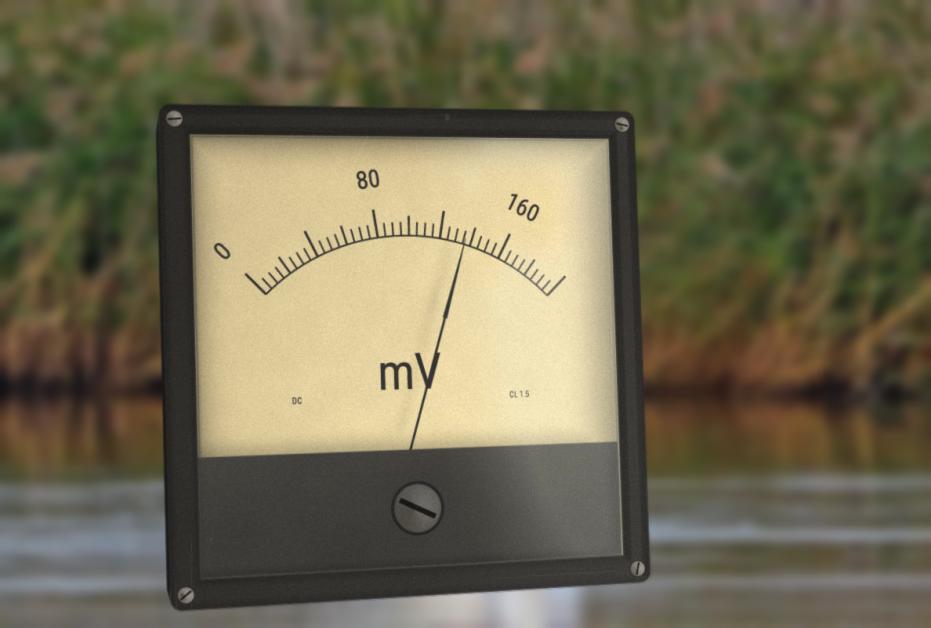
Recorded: 135 (mV)
